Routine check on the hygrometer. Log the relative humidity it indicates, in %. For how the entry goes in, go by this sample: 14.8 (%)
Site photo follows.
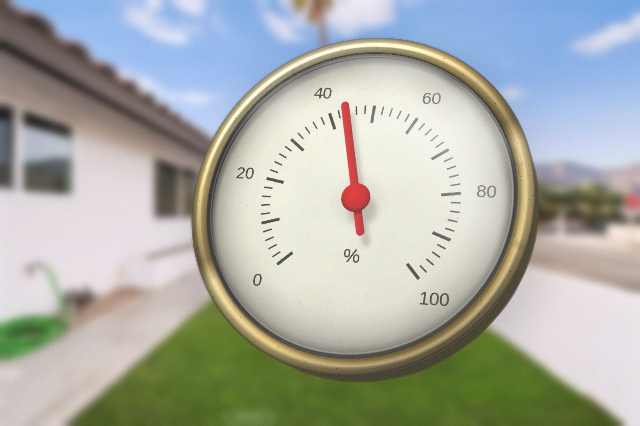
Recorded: 44 (%)
